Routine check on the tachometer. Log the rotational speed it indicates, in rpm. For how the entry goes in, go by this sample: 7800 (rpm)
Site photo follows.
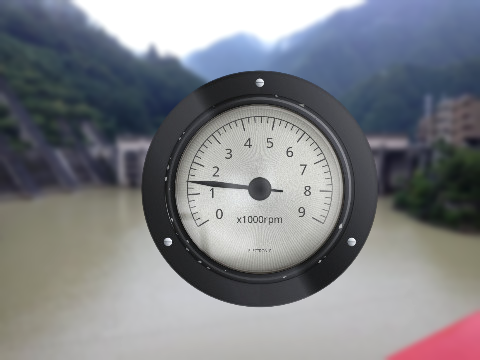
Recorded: 1400 (rpm)
